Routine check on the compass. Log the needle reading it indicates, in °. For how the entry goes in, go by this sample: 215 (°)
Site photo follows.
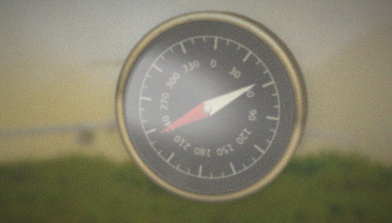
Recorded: 235 (°)
